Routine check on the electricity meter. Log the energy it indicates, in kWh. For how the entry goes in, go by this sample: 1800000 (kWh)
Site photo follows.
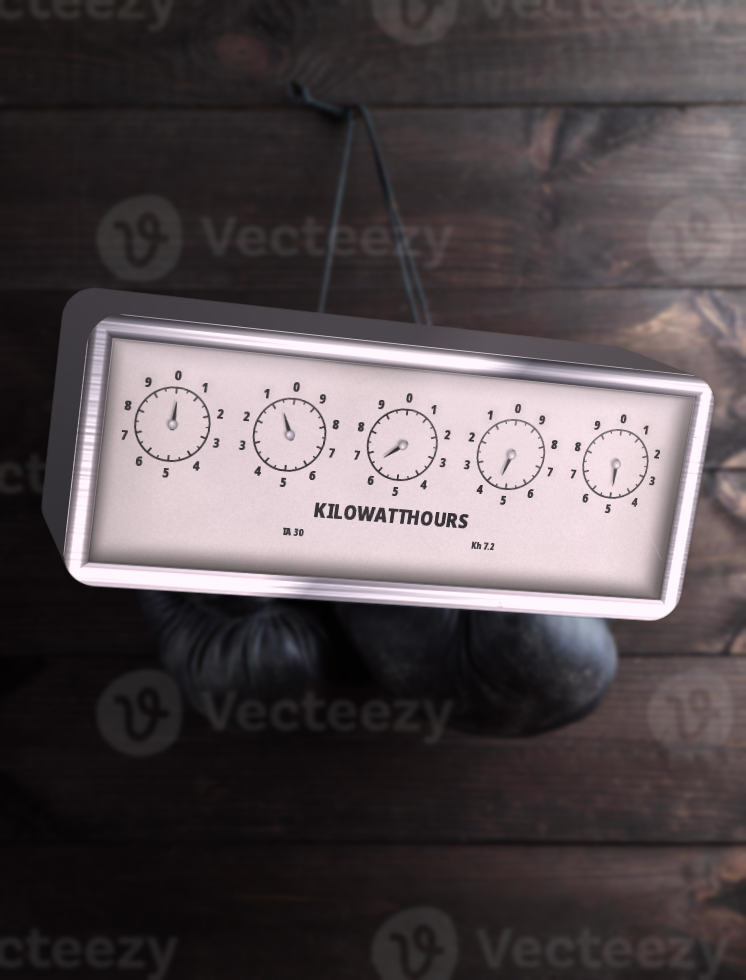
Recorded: 645 (kWh)
